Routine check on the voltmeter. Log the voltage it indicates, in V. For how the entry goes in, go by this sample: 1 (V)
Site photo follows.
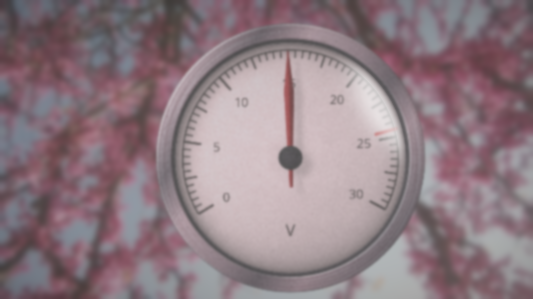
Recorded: 15 (V)
